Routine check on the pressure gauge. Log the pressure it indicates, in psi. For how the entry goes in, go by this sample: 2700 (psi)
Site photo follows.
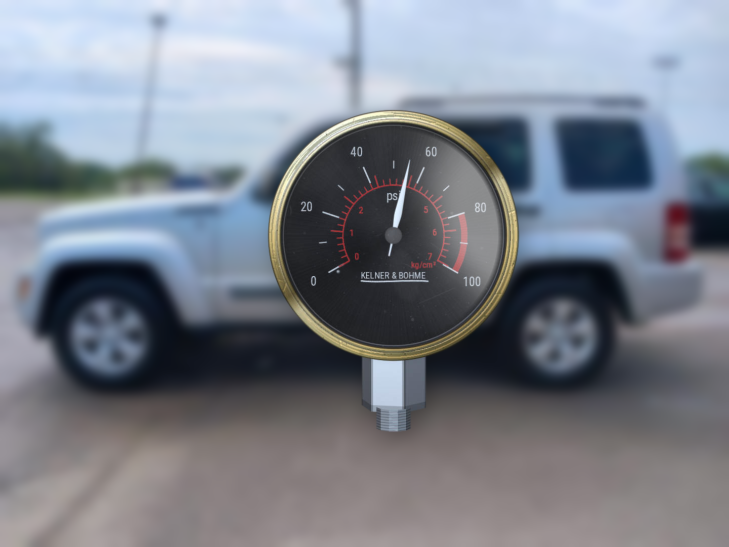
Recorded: 55 (psi)
